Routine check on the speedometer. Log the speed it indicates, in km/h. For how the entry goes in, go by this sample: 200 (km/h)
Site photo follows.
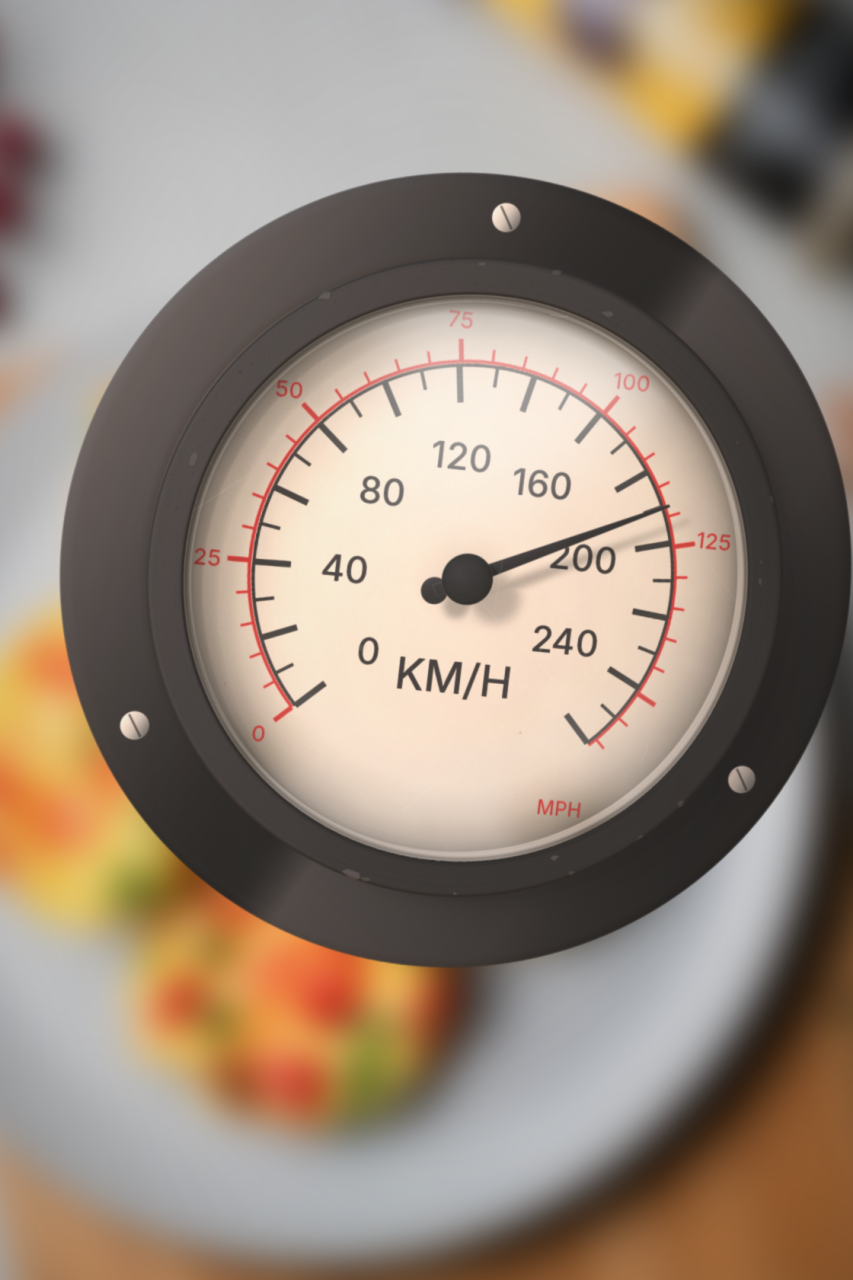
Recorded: 190 (km/h)
